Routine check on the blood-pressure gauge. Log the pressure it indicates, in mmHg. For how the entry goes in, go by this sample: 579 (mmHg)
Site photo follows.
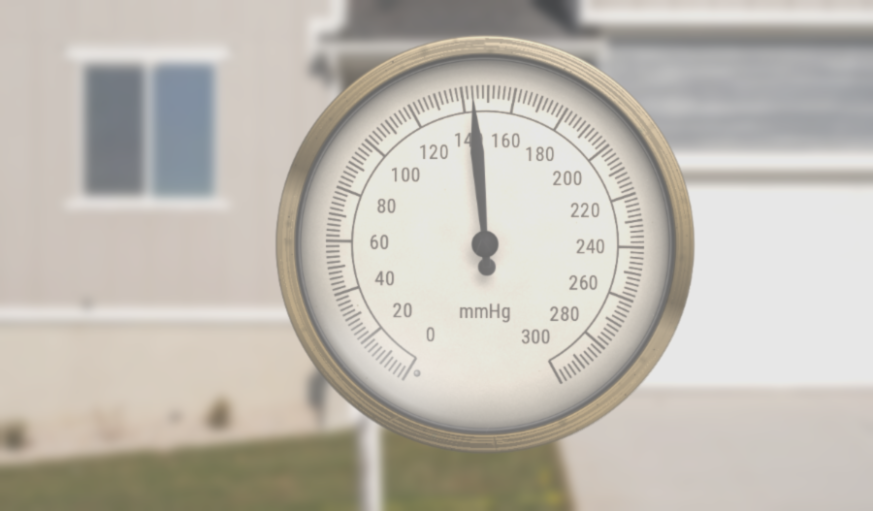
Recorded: 144 (mmHg)
